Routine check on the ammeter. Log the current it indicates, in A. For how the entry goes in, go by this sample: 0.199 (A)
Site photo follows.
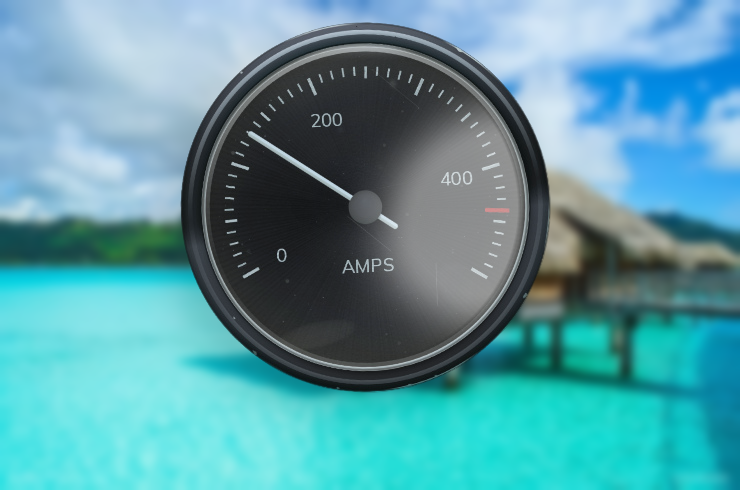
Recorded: 130 (A)
